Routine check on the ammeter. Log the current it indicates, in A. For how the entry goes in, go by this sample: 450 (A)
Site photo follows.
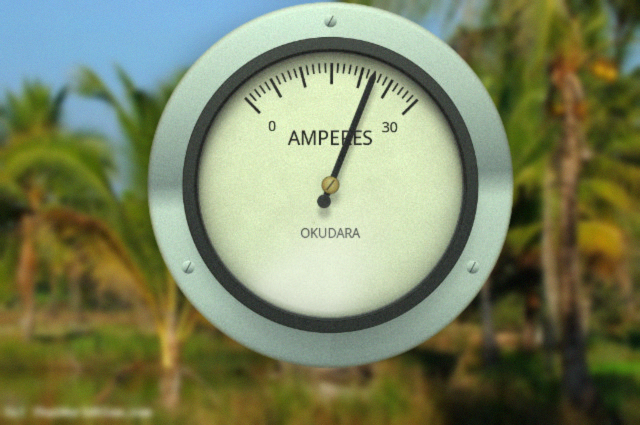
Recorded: 22 (A)
